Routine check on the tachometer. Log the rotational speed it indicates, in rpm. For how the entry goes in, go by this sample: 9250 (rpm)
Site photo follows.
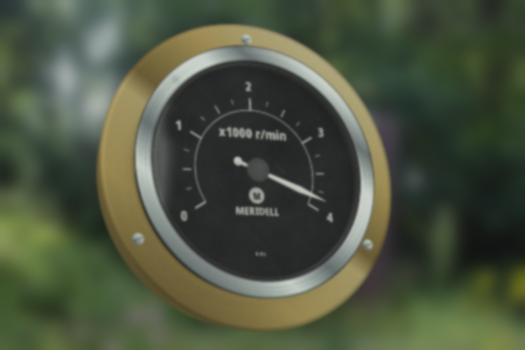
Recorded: 3875 (rpm)
